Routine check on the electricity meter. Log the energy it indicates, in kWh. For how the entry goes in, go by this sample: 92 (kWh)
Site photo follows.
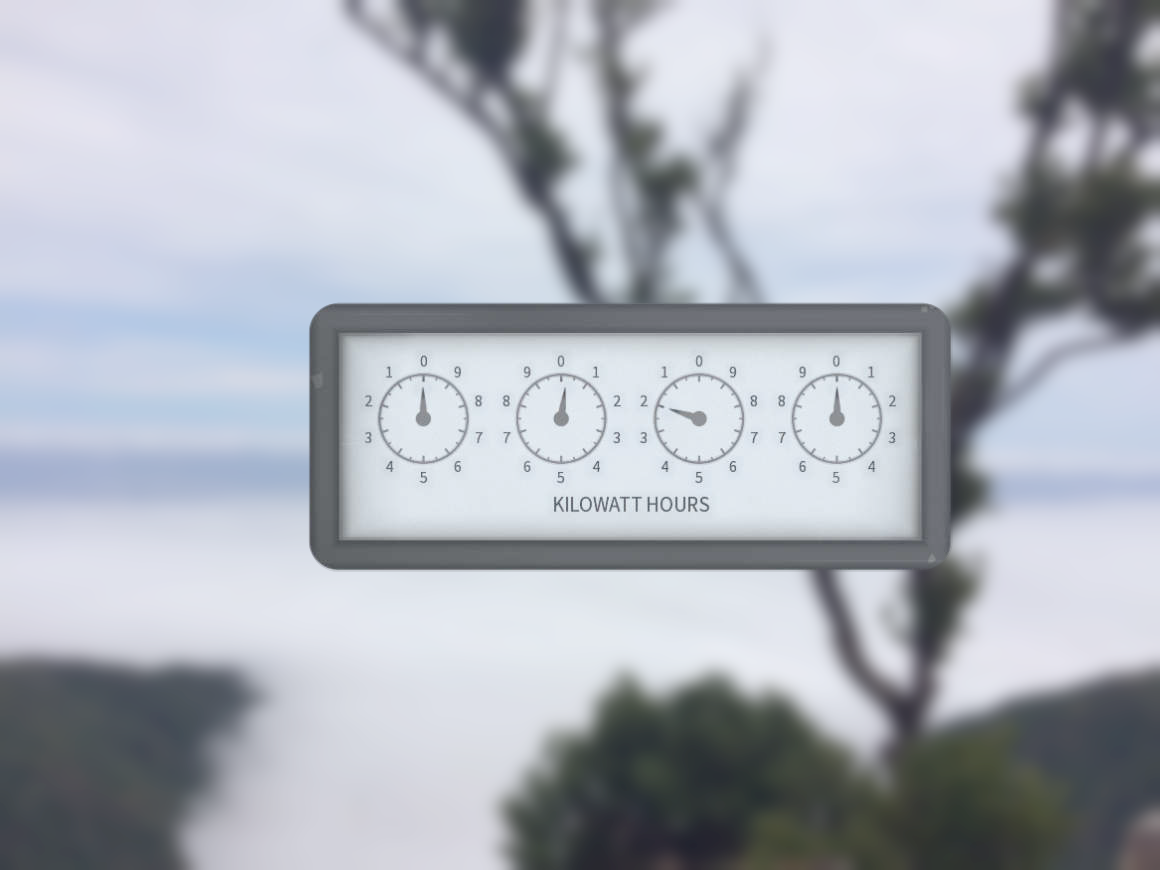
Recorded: 20 (kWh)
